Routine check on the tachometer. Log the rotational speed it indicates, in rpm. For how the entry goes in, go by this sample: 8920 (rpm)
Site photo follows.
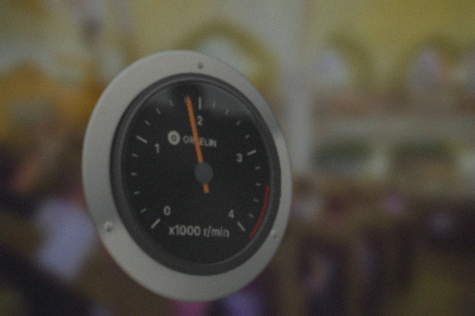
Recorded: 1800 (rpm)
